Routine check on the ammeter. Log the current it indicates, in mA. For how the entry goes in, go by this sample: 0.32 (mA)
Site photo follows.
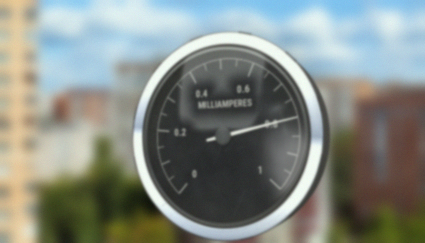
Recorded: 0.8 (mA)
